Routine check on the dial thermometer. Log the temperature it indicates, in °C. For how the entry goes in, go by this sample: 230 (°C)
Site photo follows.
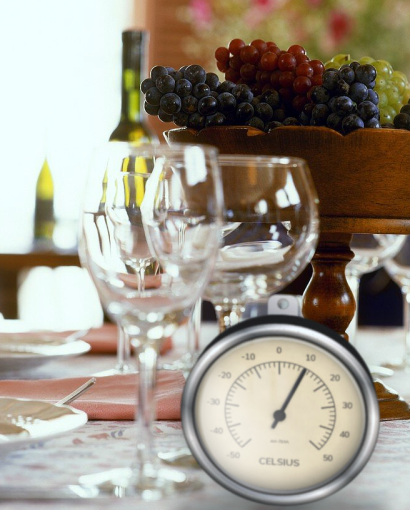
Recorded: 10 (°C)
